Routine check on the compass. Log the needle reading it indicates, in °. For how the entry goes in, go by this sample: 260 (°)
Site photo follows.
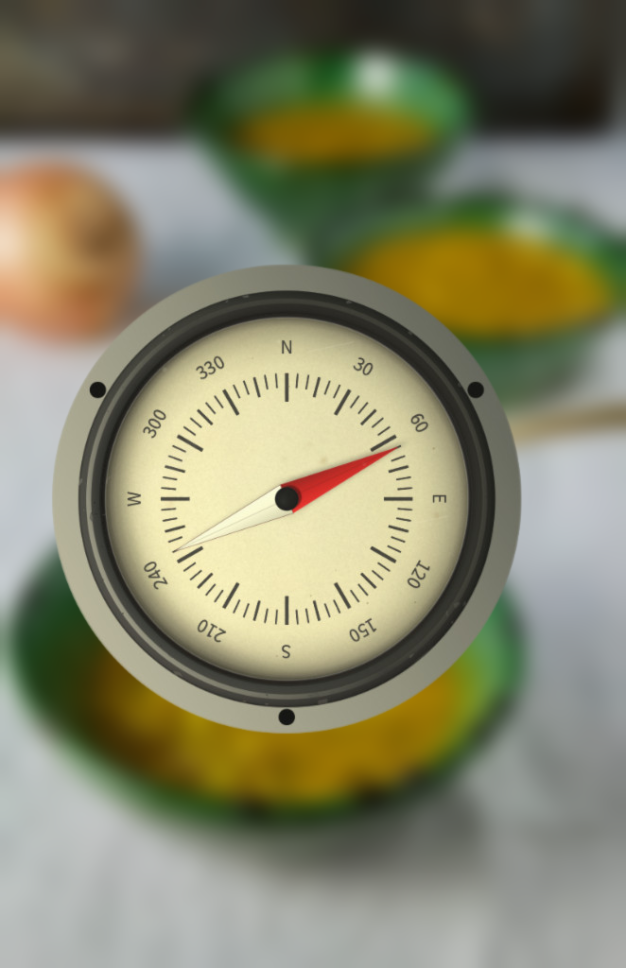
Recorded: 65 (°)
